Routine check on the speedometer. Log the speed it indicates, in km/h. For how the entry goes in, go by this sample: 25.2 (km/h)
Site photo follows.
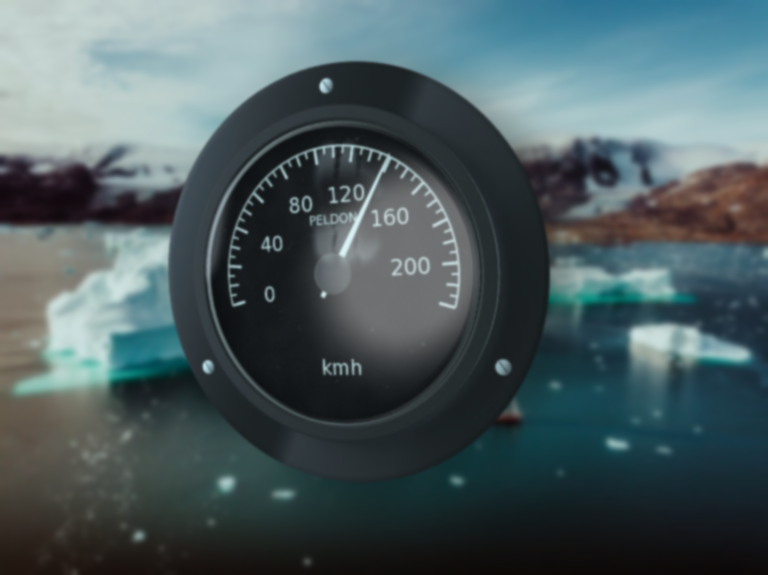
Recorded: 140 (km/h)
